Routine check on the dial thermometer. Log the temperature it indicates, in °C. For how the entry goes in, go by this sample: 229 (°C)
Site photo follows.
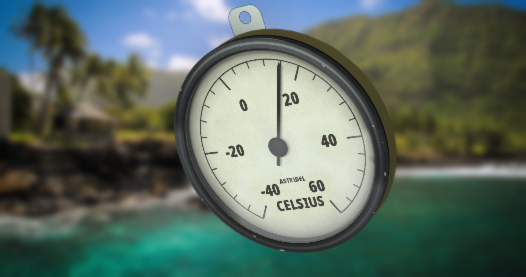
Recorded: 16 (°C)
